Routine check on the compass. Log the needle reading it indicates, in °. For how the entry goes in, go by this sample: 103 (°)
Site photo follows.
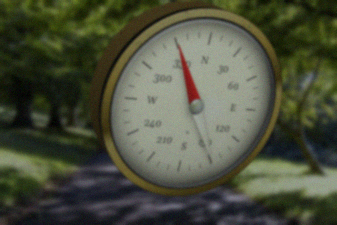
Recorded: 330 (°)
